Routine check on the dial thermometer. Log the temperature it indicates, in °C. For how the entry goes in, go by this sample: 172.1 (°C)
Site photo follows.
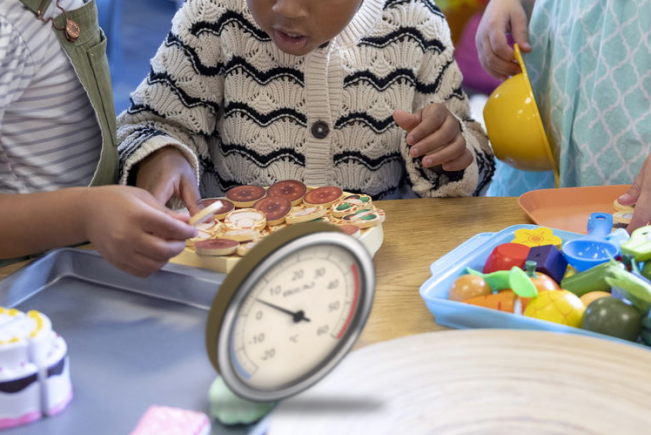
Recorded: 5 (°C)
